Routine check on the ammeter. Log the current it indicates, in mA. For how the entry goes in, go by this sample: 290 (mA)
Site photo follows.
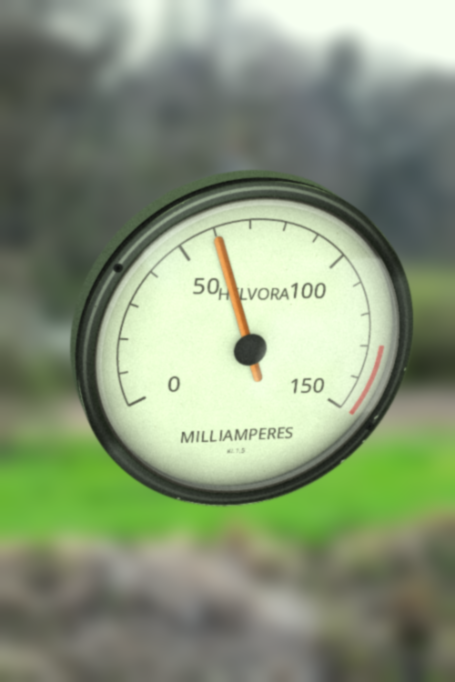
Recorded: 60 (mA)
